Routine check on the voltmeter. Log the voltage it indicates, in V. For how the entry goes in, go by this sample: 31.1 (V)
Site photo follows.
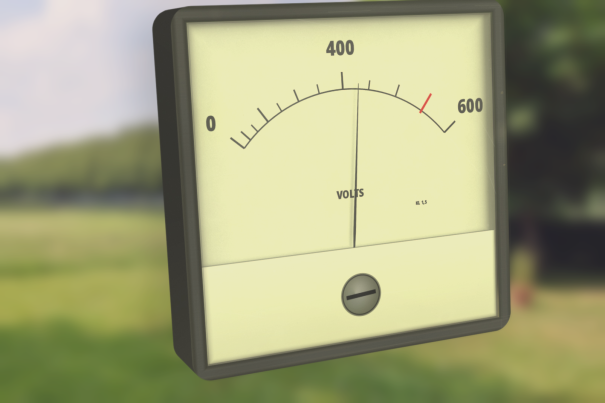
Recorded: 425 (V)
